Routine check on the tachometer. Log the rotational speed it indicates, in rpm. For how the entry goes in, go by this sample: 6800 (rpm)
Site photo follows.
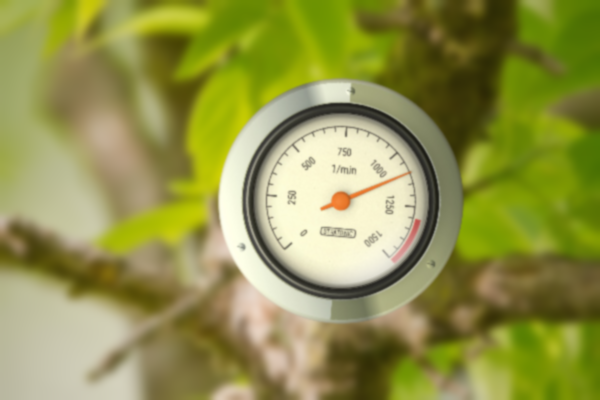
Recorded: 1100 (rpm)
